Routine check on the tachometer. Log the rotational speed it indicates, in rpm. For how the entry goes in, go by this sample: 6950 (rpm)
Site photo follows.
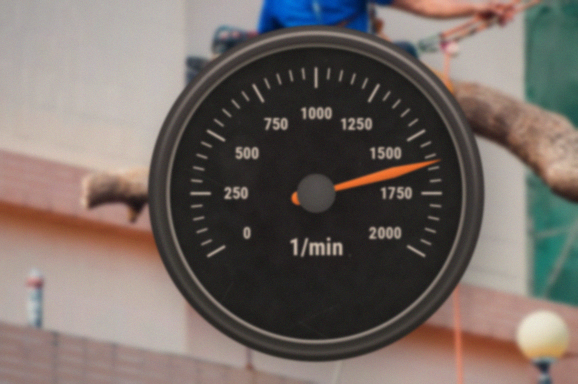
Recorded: 1625 (rpm)
